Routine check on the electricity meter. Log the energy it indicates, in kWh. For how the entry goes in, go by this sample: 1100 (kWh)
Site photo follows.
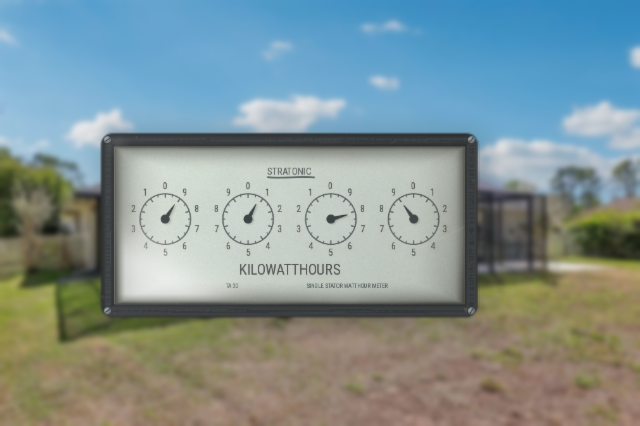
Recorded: 9079 (kWh)
